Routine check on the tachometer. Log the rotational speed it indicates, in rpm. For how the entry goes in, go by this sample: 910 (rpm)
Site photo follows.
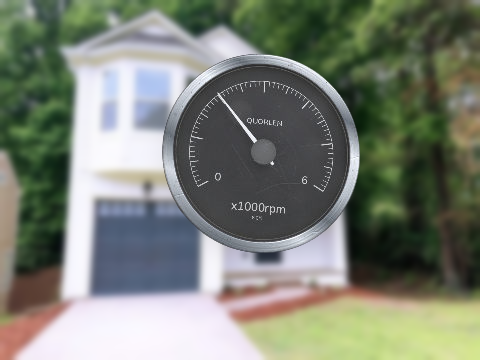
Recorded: 2000 (rpm)
